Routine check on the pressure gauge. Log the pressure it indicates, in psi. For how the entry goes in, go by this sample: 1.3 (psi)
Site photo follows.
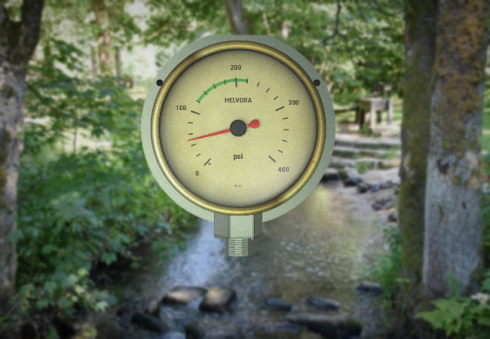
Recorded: 50 (psi)
